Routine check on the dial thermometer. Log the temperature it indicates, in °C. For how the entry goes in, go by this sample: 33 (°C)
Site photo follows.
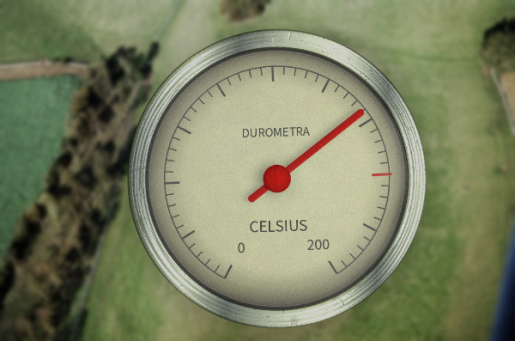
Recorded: 136 (°C)
